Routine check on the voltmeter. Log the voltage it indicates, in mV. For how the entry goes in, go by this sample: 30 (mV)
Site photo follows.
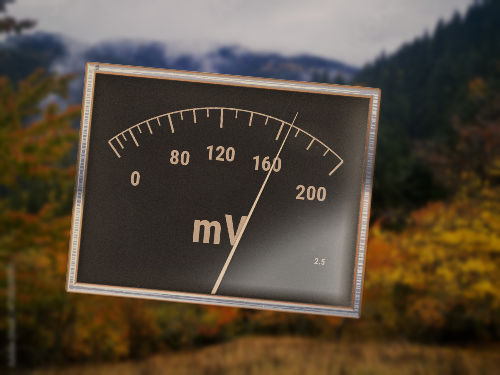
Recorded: 165 (mV)
